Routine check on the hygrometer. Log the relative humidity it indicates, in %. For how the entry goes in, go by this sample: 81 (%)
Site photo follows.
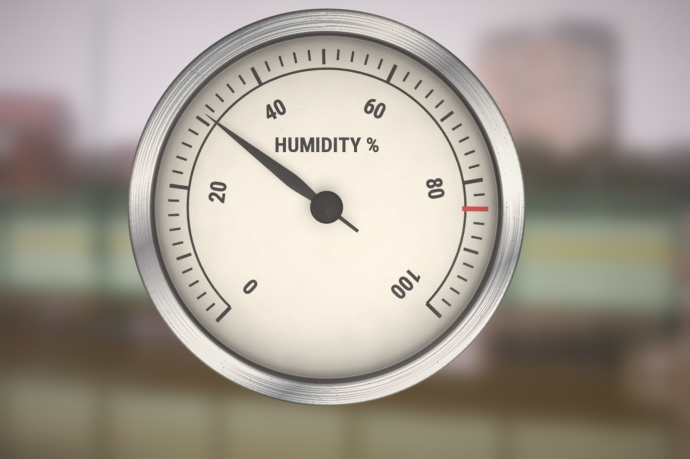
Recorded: 31 (%)
